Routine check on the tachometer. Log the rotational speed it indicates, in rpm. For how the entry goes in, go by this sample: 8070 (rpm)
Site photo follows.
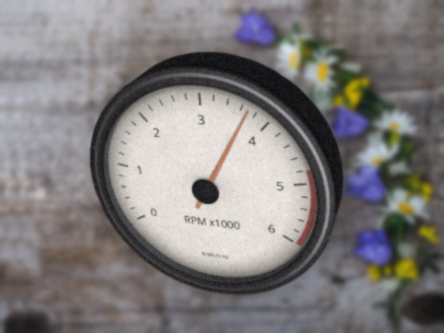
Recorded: 3700 (rpm)
